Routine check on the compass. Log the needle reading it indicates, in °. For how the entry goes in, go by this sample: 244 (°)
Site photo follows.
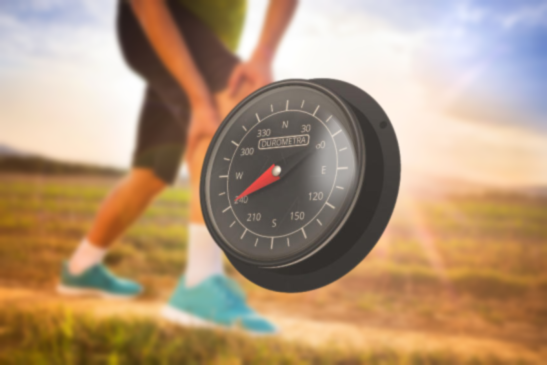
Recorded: 240 (°)
